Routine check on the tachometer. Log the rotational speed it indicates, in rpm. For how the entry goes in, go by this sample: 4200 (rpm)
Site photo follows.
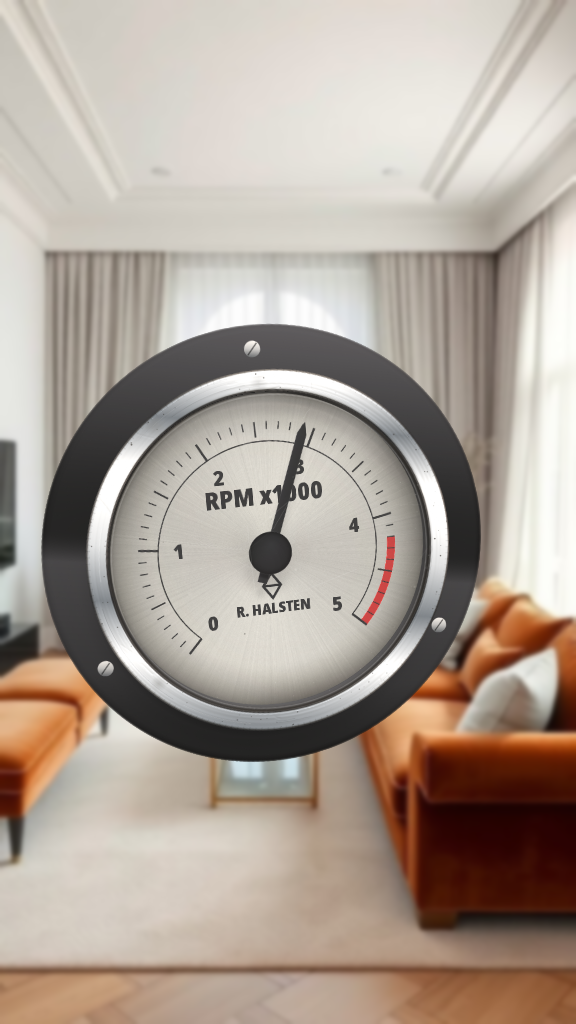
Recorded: 2900 (rpm)
